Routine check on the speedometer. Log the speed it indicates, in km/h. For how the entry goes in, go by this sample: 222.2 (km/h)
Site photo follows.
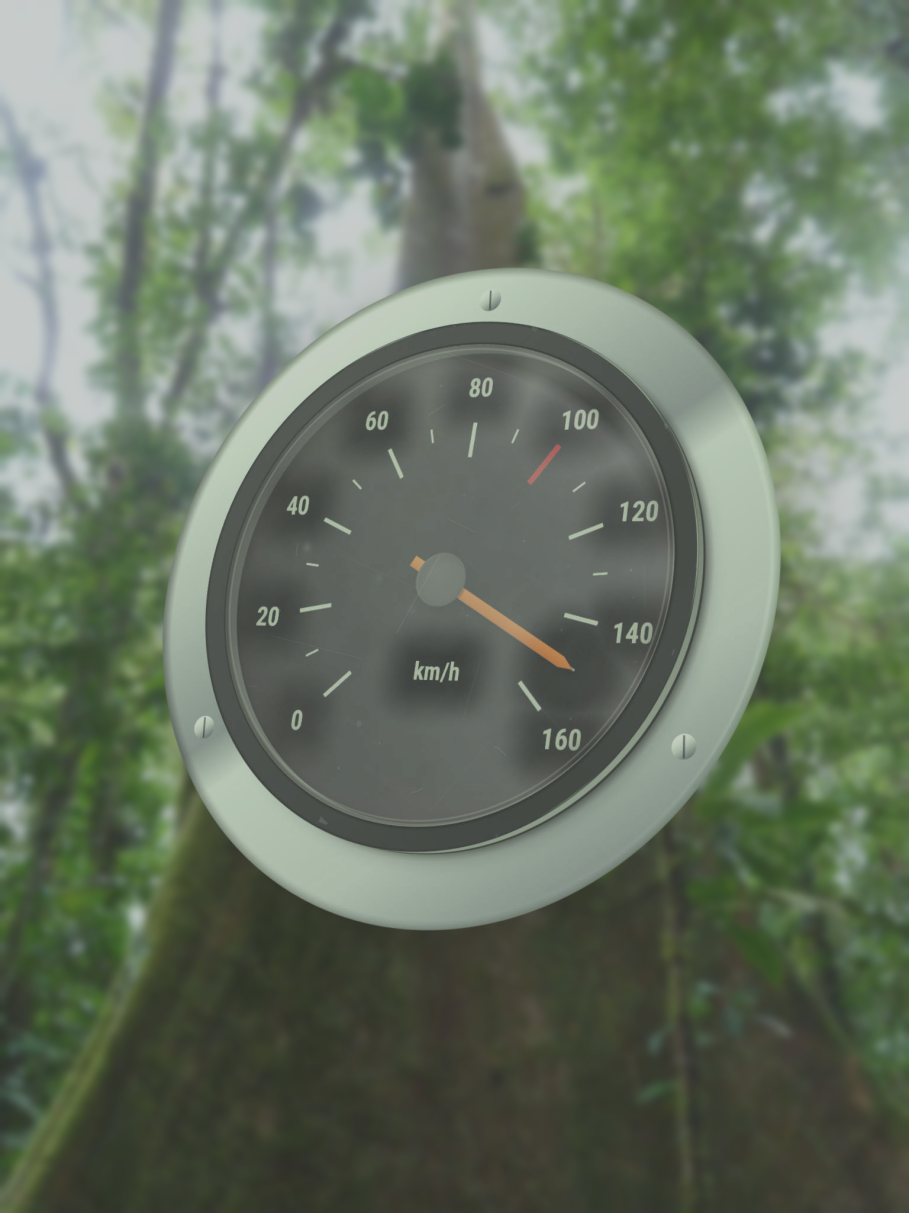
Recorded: 150 (km/h)
